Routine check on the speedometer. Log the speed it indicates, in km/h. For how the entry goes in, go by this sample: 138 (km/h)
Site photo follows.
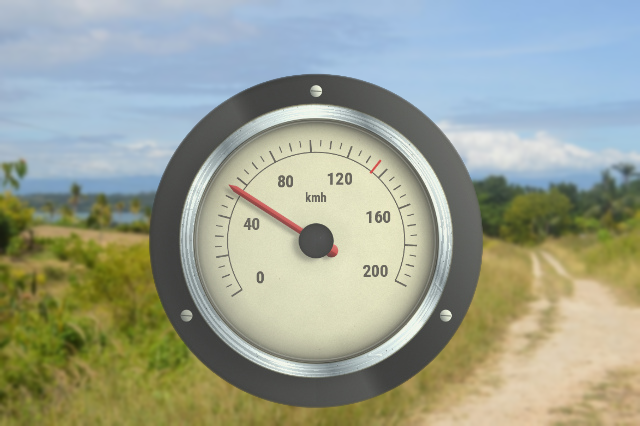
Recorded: 55 (km/h)
